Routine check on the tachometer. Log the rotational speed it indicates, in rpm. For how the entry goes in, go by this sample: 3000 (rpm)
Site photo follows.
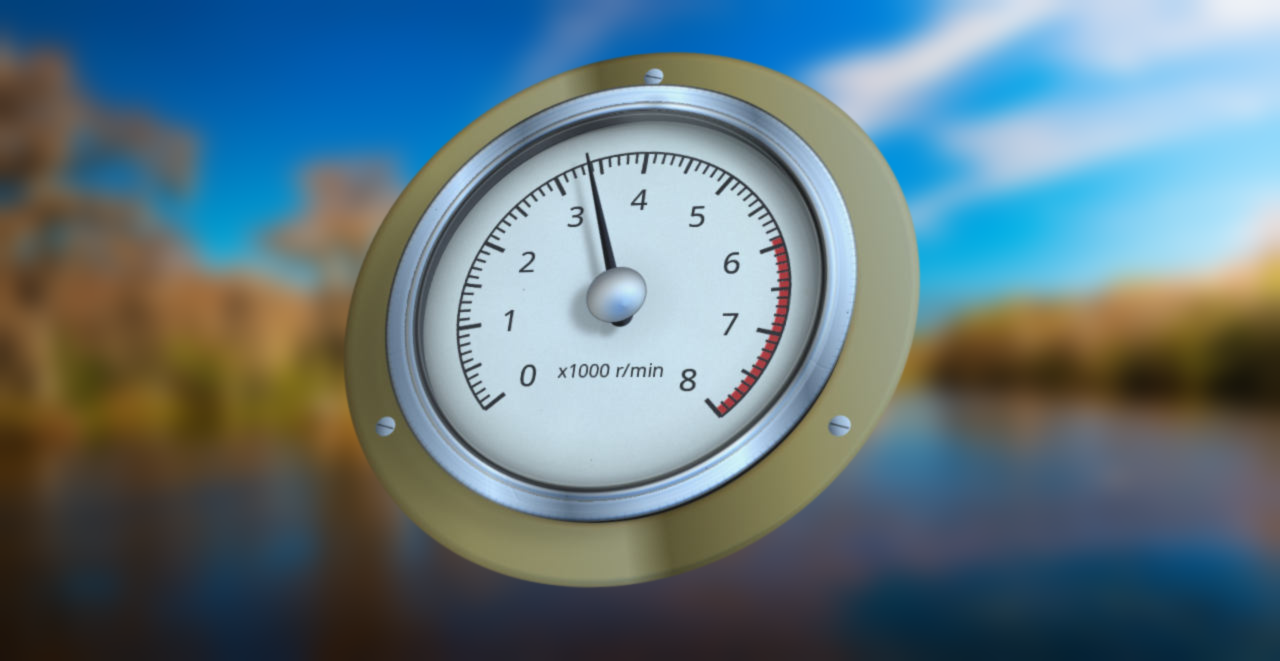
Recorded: 3400 (rpm)
